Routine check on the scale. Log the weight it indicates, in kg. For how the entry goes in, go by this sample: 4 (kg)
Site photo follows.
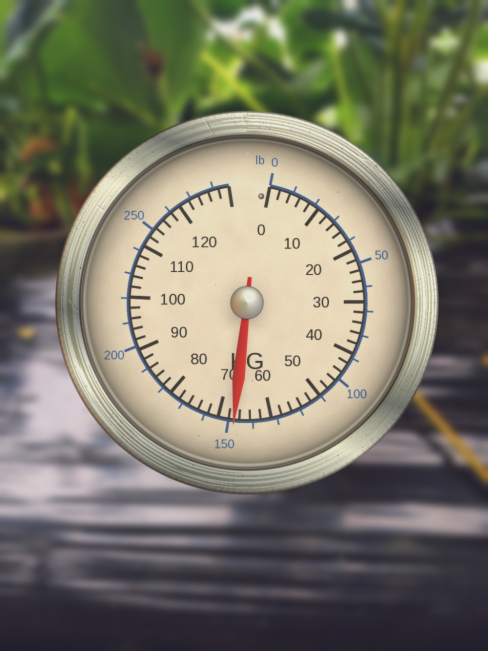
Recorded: 67 (kg)
